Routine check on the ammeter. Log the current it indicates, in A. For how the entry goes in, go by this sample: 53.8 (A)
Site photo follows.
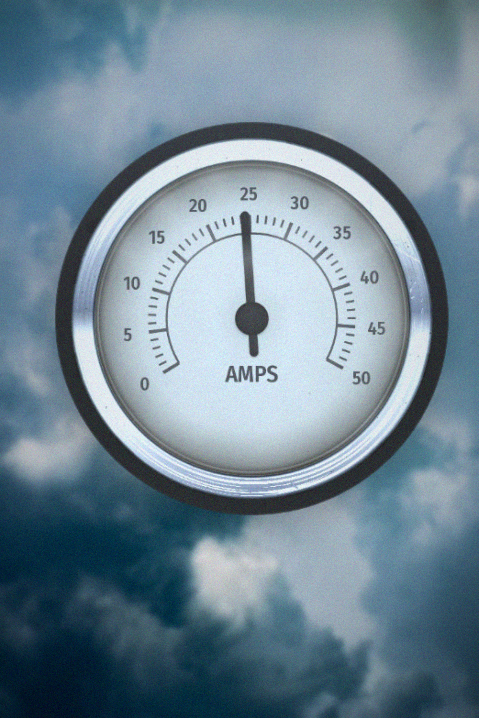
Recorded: 24.5 (A)
